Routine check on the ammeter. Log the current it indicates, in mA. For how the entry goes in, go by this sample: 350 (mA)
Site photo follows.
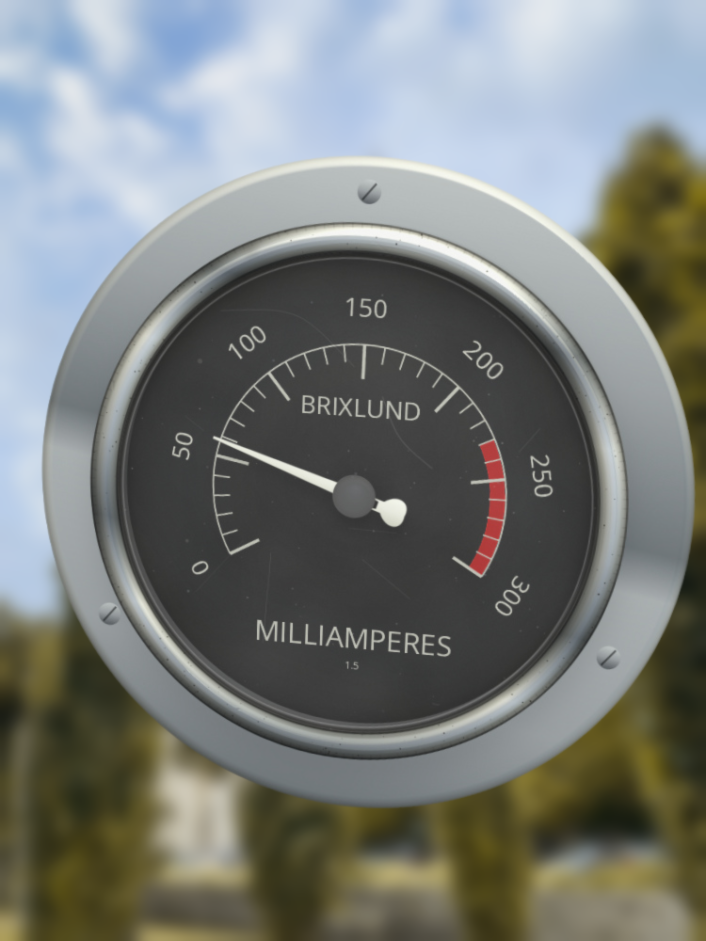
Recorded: 60 (mA)
